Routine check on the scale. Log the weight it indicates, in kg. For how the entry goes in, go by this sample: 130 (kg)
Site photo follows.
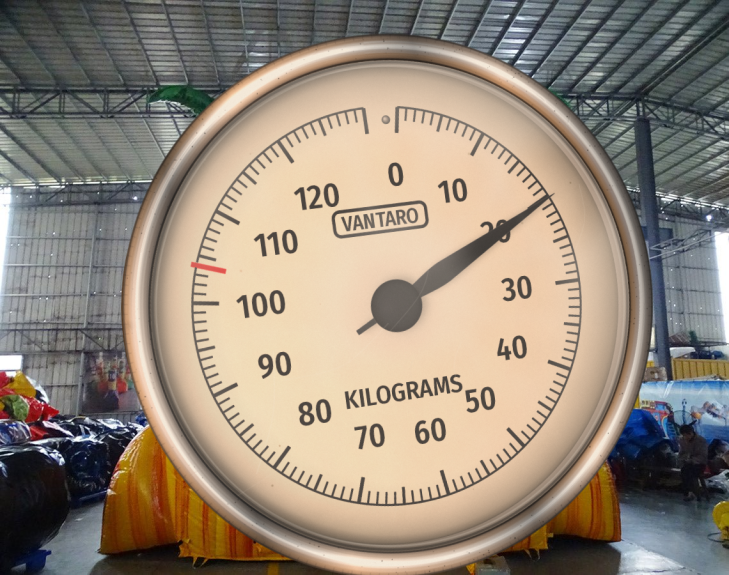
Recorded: 20 (kg)
